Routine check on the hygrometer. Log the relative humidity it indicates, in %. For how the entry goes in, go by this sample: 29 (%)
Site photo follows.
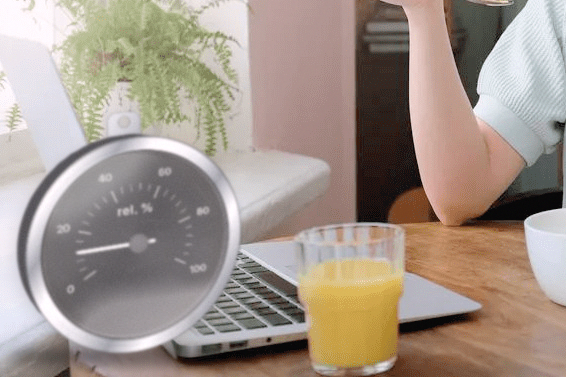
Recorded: 12 (%)
